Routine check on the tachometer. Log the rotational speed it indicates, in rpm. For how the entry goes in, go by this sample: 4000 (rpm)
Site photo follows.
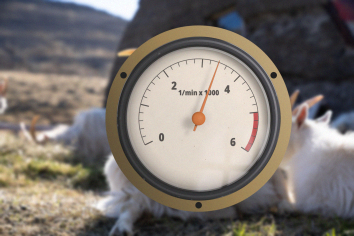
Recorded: 3400 (rpm)
